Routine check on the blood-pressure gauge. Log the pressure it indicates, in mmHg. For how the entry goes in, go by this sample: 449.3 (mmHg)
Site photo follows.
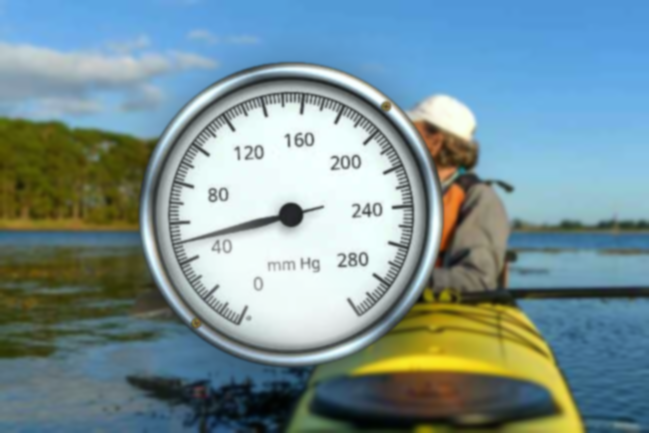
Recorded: 50 (mmHg)
